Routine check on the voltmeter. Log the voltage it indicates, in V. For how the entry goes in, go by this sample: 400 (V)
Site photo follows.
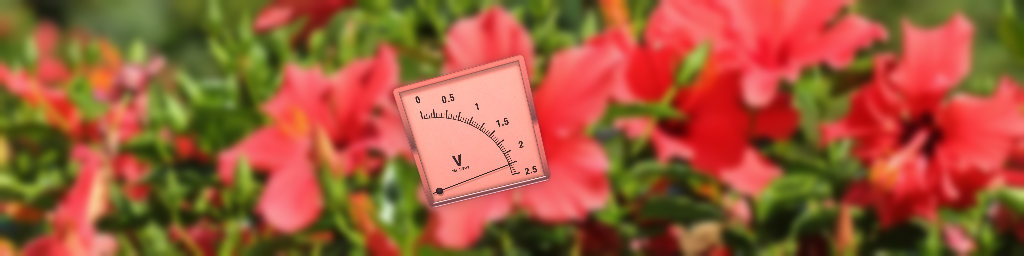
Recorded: 2.25 (V)
